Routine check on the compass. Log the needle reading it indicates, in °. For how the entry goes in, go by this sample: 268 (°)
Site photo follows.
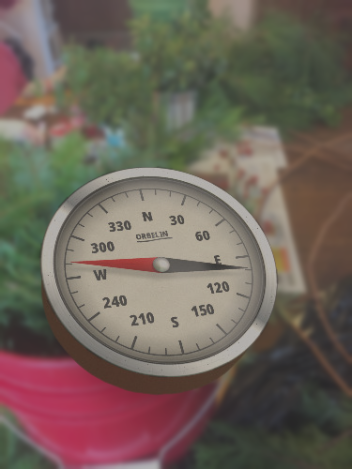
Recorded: 280 (°)
